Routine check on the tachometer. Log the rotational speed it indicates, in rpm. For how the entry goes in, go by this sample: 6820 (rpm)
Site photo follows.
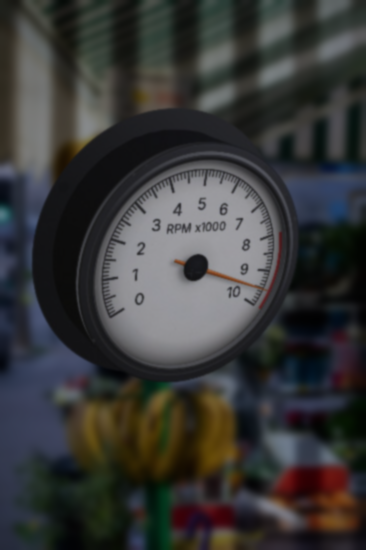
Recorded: 9500 (rpm)
